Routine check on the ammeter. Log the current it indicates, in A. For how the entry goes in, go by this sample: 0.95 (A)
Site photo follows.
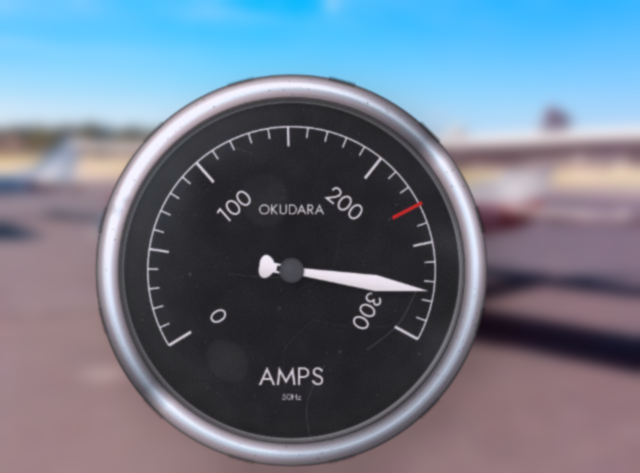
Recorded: 275 (A)
